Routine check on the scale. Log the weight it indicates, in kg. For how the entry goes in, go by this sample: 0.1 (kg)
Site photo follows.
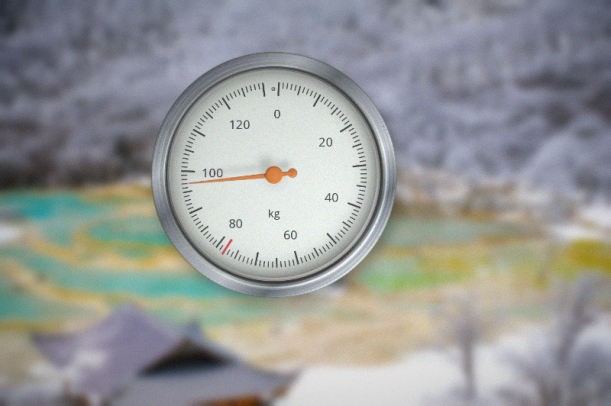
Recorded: 97 (kg)
